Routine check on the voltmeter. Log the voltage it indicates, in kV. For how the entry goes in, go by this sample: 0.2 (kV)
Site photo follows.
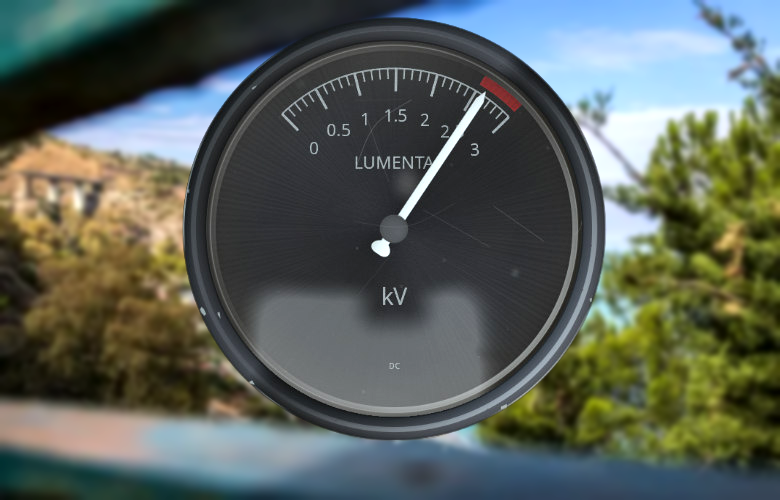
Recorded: 2.6 (kV)
